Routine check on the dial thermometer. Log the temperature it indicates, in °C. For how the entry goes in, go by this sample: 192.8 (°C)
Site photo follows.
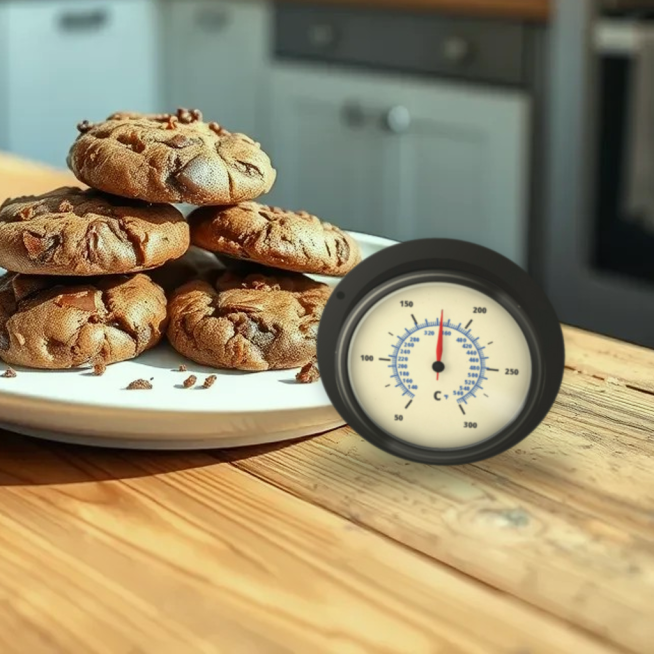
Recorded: 175 (°C)
